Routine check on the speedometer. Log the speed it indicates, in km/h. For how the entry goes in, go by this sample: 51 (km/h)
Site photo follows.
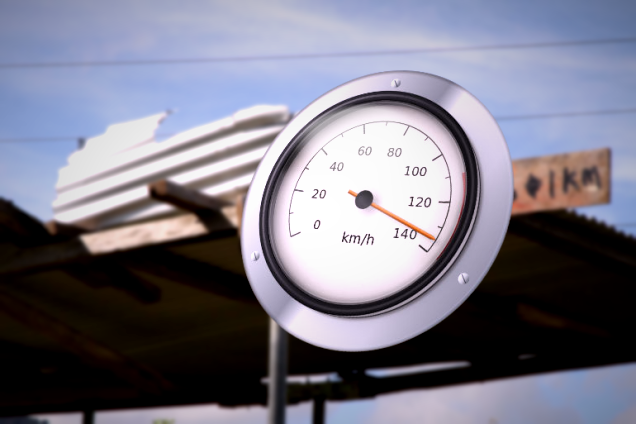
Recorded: 135 (km/h)
